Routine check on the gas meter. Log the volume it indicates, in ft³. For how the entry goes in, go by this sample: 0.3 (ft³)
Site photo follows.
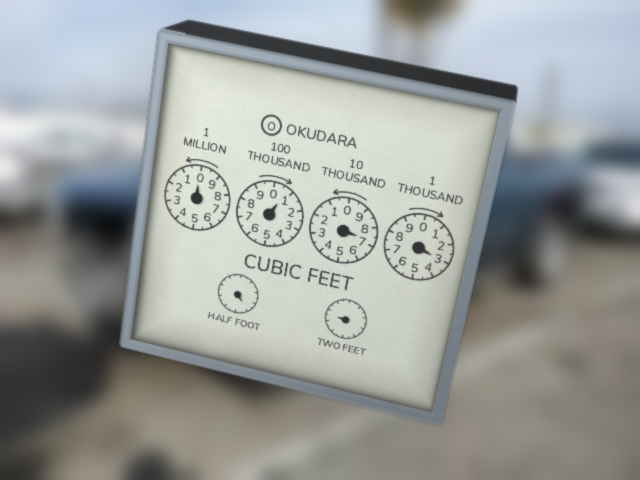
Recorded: 7300 (ft³)
